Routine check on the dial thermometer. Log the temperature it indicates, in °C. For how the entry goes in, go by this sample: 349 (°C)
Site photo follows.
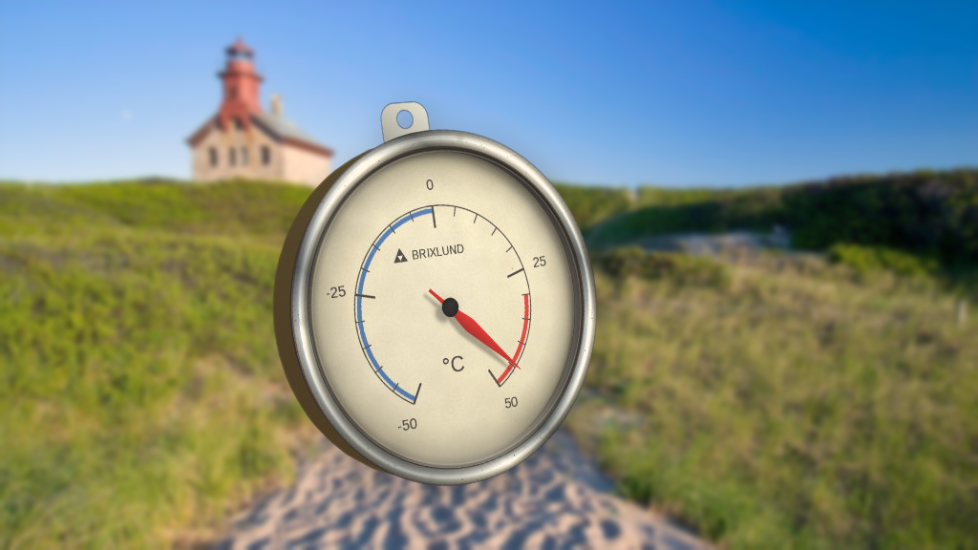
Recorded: 45 (°C)
